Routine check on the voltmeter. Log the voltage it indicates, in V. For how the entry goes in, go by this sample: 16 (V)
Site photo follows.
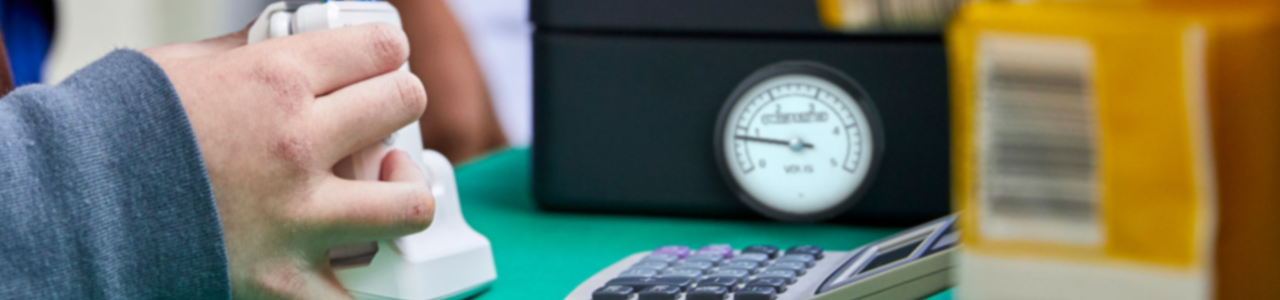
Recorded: 0.8 (V)
